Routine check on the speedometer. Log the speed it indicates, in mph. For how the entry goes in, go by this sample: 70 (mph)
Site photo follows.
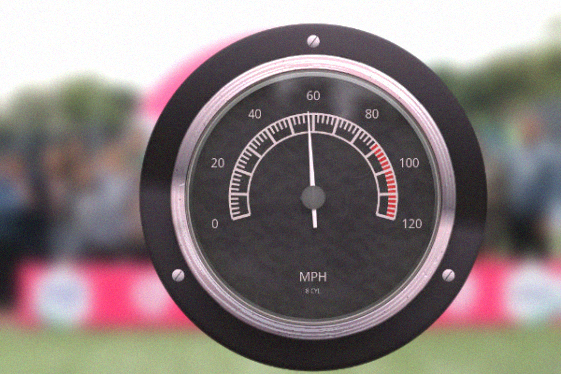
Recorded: 58 (mph)
